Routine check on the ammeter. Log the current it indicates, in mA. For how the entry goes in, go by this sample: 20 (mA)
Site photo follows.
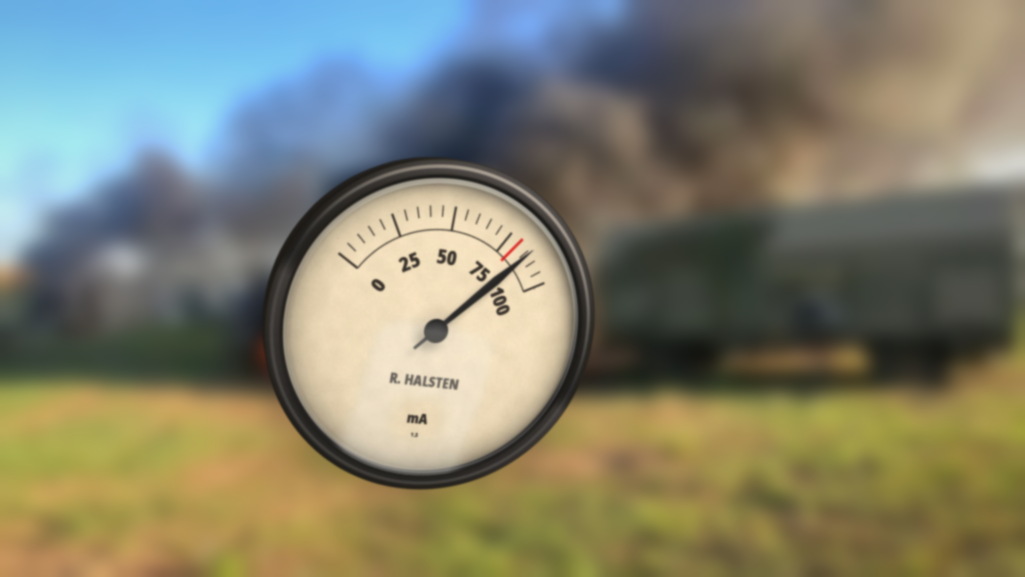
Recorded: 85 (mA)
